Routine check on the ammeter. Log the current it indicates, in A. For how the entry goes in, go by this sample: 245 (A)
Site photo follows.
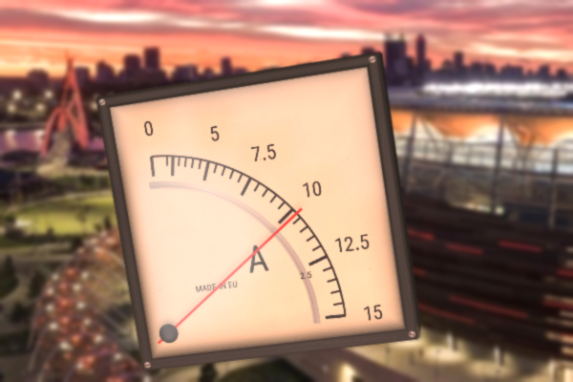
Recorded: 10.25 (A)
